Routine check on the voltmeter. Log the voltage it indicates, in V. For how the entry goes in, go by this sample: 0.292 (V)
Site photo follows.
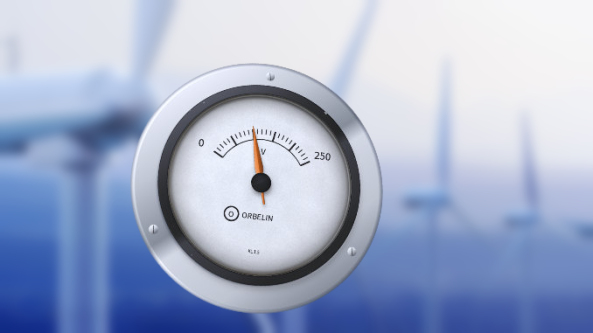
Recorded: 100 (V)
